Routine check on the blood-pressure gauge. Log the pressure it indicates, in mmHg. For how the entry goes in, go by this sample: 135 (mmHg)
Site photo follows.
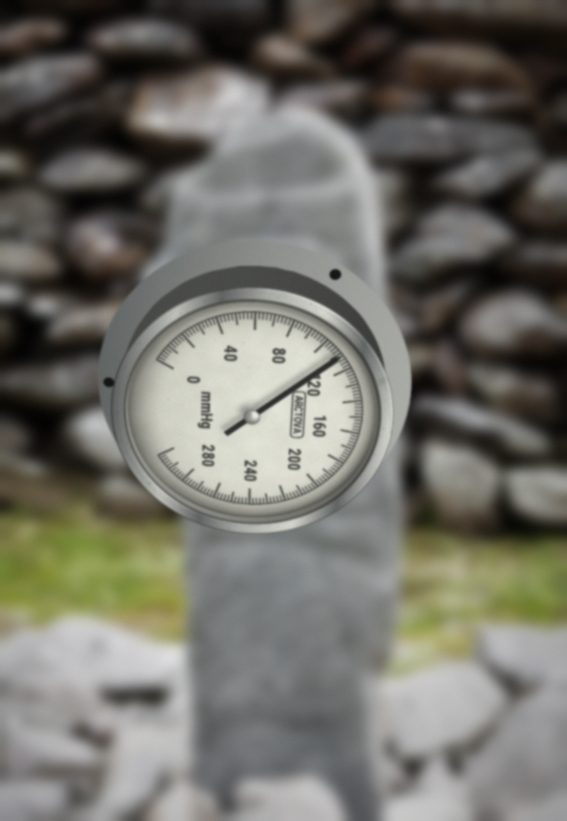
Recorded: 110 (mmHg)
